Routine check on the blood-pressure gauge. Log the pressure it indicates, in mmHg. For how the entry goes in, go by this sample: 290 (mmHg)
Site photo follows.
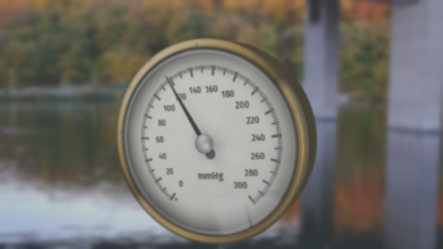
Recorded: 120 (mmHg)
